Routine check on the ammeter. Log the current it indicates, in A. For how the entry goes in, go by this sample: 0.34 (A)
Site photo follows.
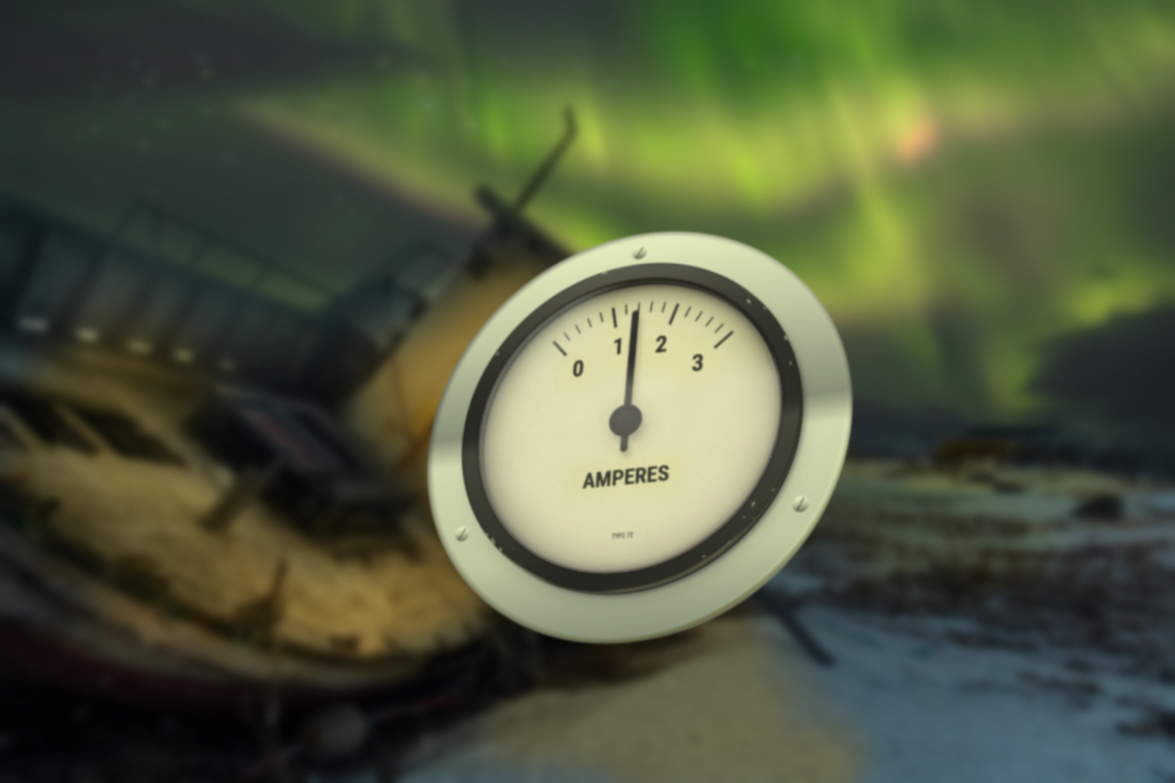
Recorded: 1.4 (A)
